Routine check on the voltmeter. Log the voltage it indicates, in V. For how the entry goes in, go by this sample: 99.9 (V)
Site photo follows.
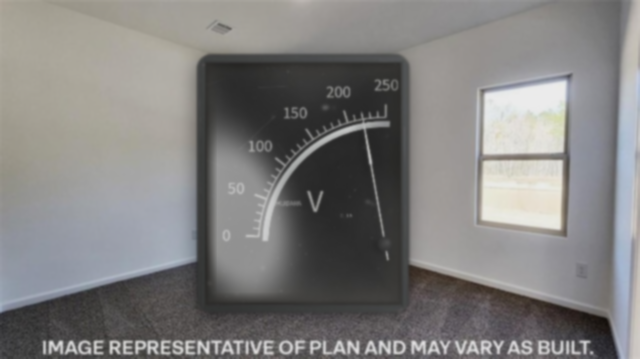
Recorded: 220 (V)
